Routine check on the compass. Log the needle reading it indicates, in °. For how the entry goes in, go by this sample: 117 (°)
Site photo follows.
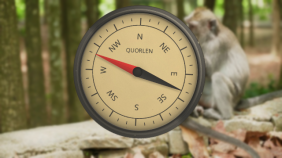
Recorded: 290 (°)
